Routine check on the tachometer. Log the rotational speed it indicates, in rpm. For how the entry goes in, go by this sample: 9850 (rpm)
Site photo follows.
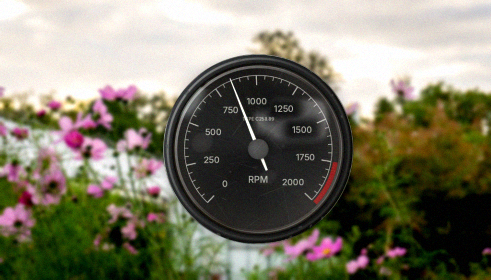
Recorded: 850 (rpm)
